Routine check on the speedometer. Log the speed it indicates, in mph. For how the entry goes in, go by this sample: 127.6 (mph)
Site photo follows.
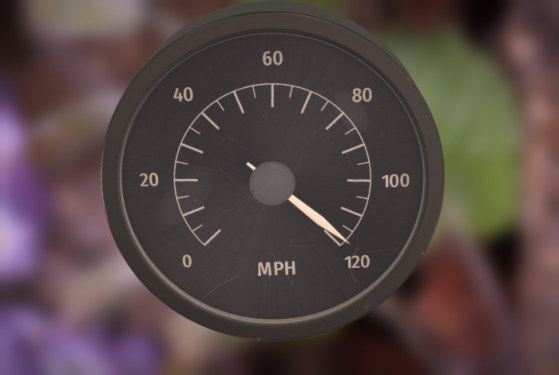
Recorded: 117.5 (mph)
